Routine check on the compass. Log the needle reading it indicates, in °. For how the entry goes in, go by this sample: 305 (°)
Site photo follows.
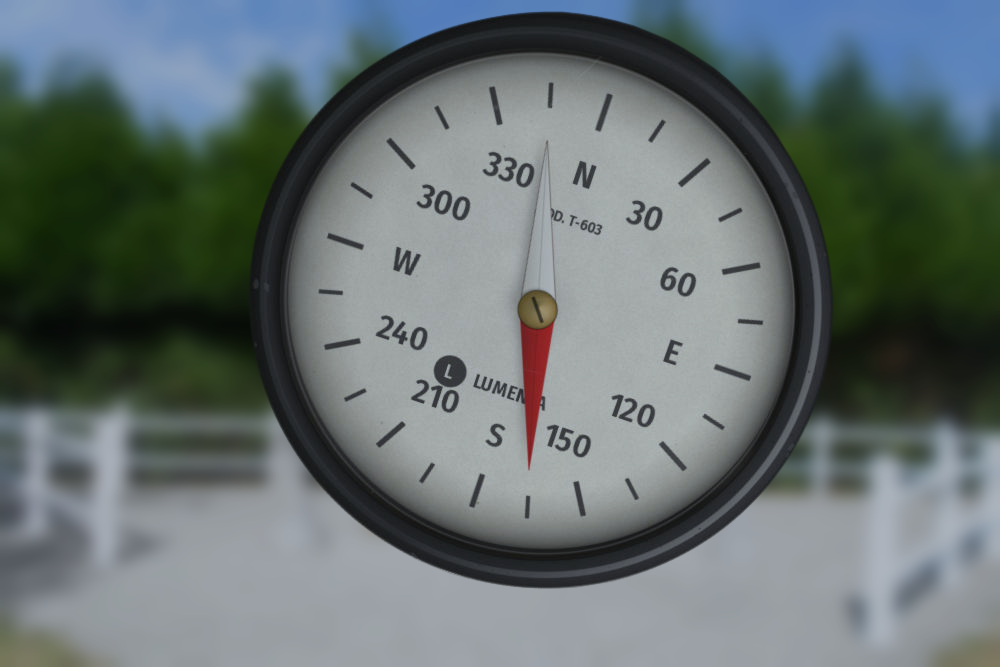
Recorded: 165 (°)
